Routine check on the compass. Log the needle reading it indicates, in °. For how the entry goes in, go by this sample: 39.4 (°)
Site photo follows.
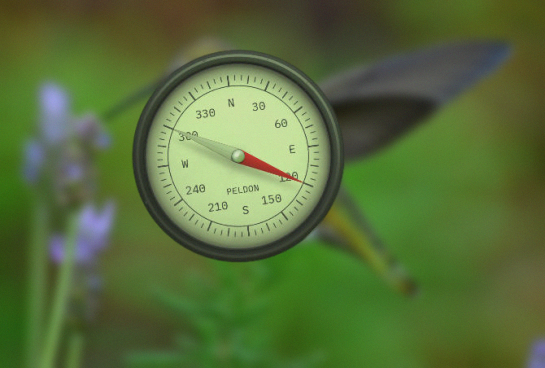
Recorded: 120 (°)
